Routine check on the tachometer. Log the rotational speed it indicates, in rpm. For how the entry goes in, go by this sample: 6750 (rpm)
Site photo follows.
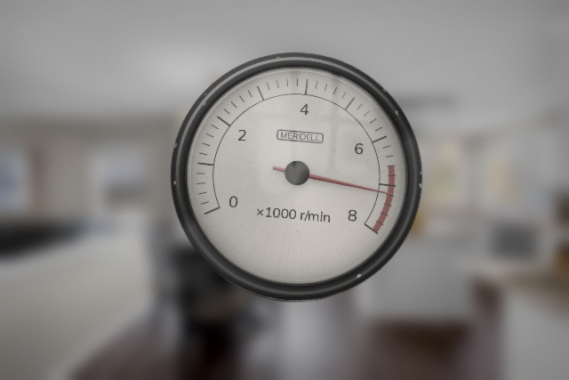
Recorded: 7200 (rpm)
